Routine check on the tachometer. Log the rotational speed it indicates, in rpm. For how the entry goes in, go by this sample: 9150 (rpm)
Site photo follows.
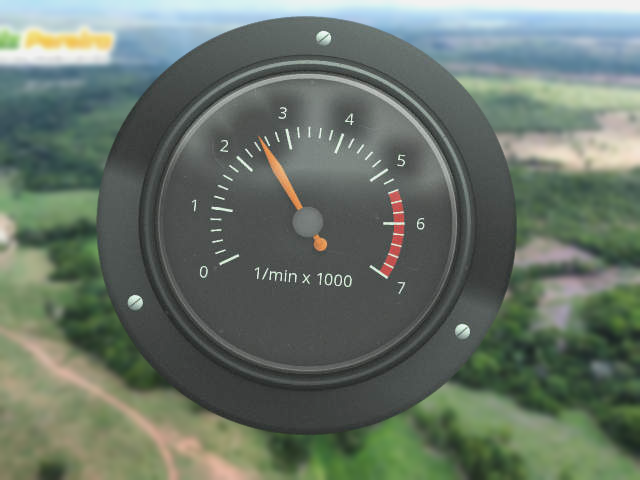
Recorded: 2500 (rpm)
